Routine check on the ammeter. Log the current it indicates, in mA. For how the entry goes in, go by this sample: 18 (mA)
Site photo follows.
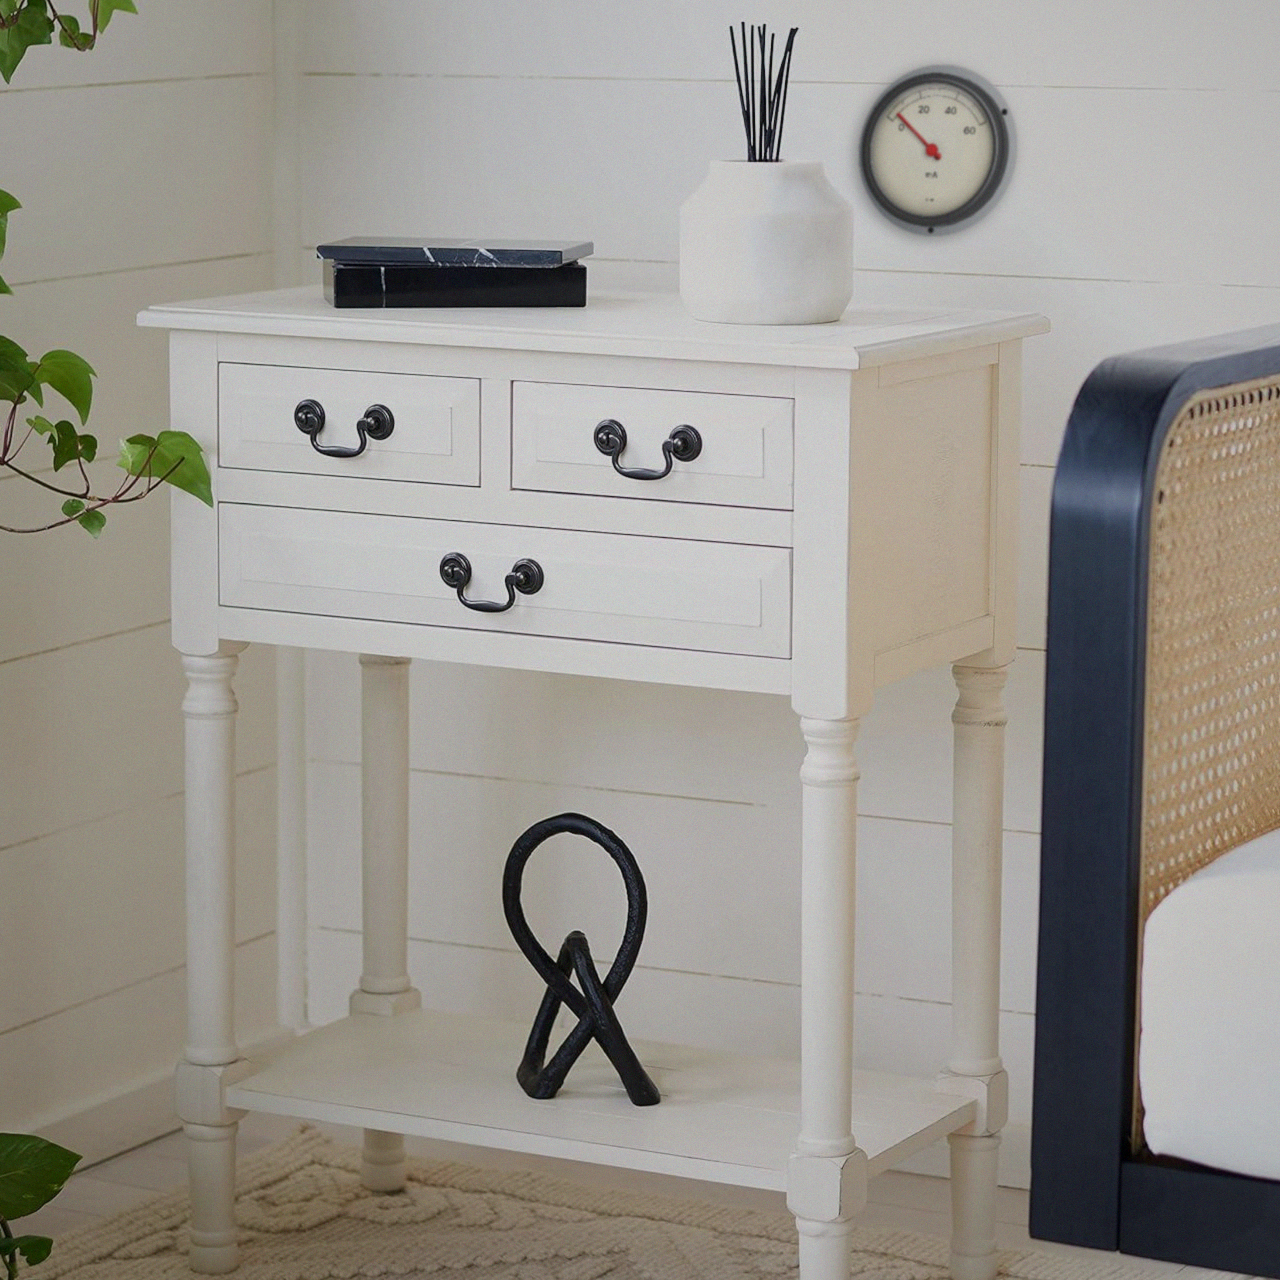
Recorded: 5 (mA)
